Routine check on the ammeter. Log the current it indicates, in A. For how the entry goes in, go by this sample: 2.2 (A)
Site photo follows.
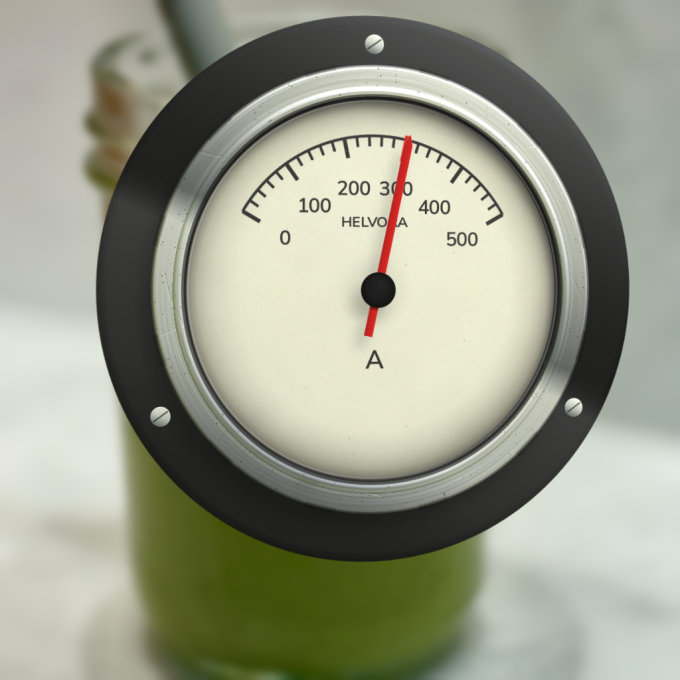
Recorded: 300 (A)
